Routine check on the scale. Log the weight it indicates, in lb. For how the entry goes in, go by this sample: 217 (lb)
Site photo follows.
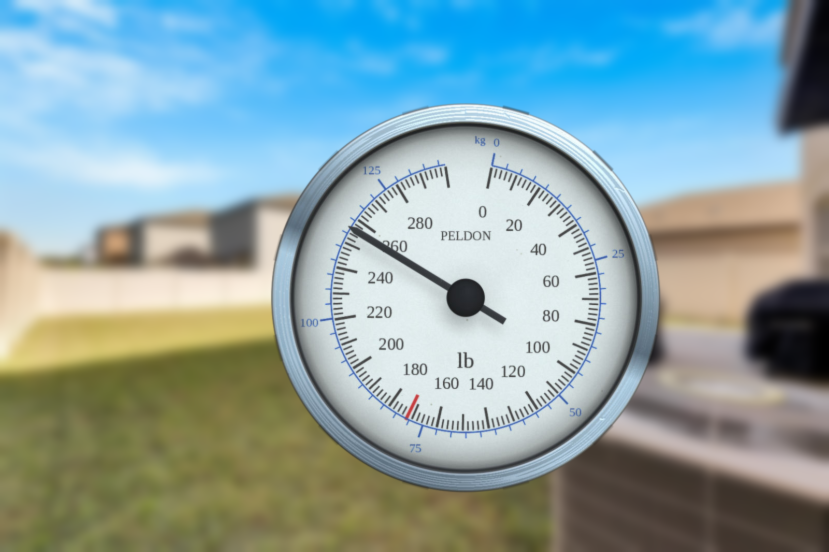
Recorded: 256 (lb)
